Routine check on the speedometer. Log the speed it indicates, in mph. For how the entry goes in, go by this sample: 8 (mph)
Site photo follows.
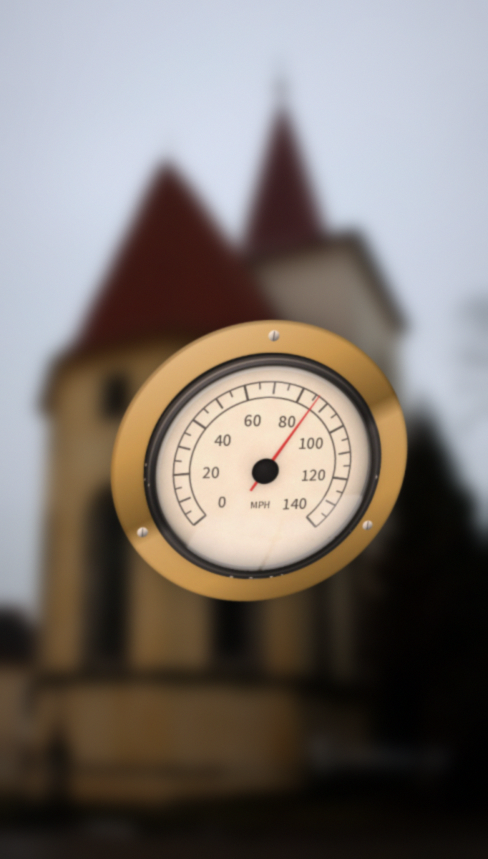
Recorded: 85 (mph)
